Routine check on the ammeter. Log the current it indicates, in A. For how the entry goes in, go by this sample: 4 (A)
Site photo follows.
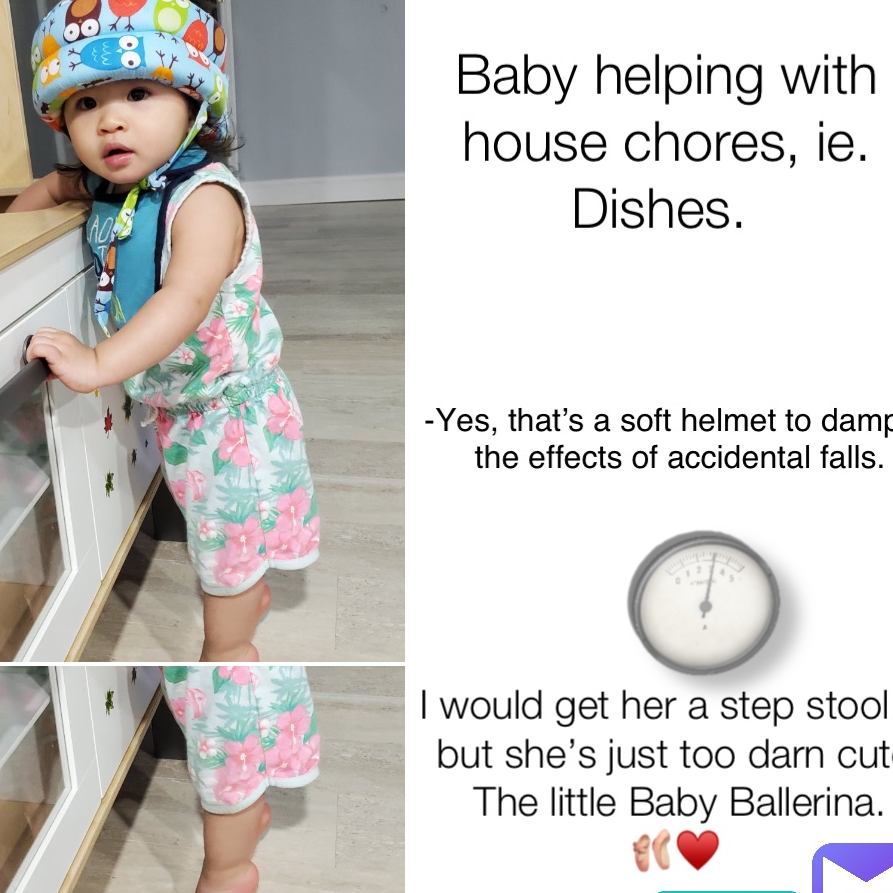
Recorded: 3 (A)
